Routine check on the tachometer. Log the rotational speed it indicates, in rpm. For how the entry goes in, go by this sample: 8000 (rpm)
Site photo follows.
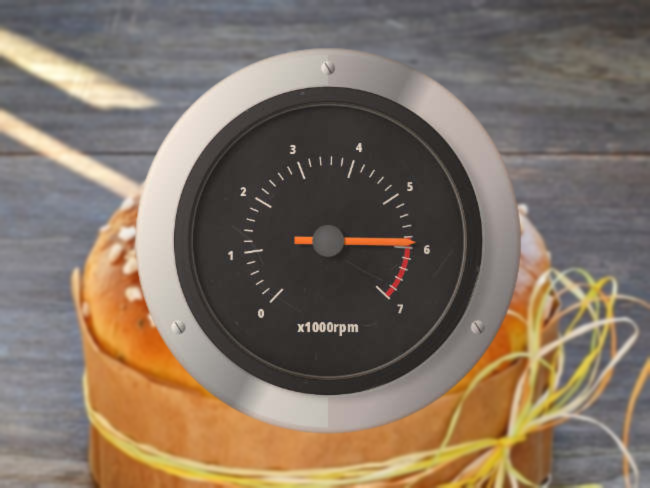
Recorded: 5900 (rpm)
